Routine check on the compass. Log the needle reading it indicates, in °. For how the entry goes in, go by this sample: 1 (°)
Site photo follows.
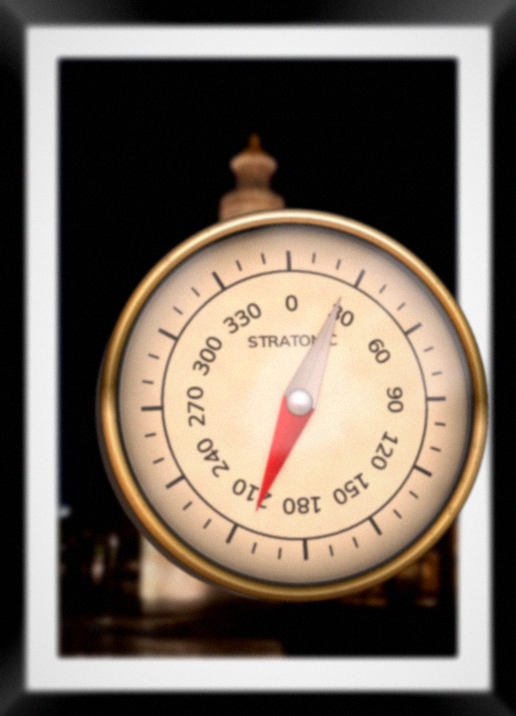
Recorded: 205 (°)
